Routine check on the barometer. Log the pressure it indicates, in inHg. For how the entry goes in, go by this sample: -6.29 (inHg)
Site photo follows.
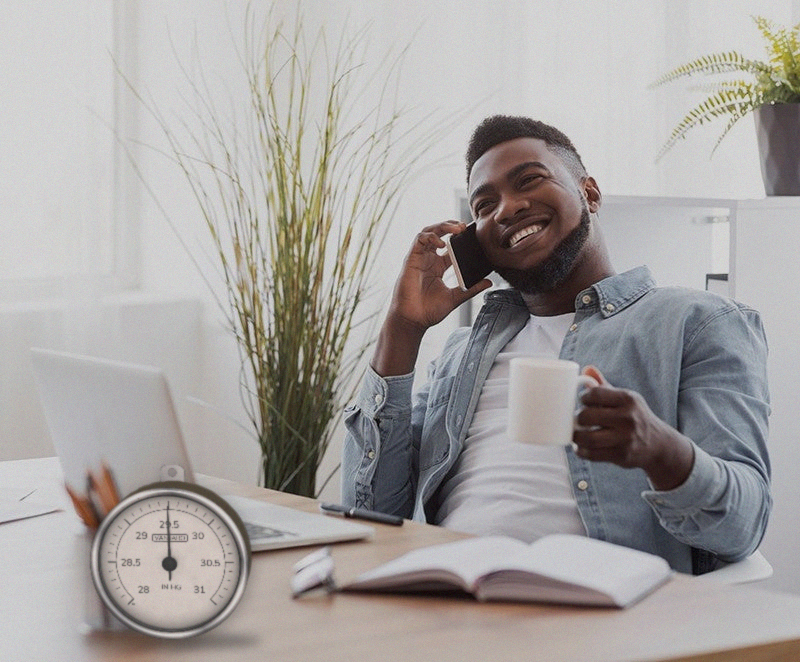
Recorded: 29.5 (inHg)
